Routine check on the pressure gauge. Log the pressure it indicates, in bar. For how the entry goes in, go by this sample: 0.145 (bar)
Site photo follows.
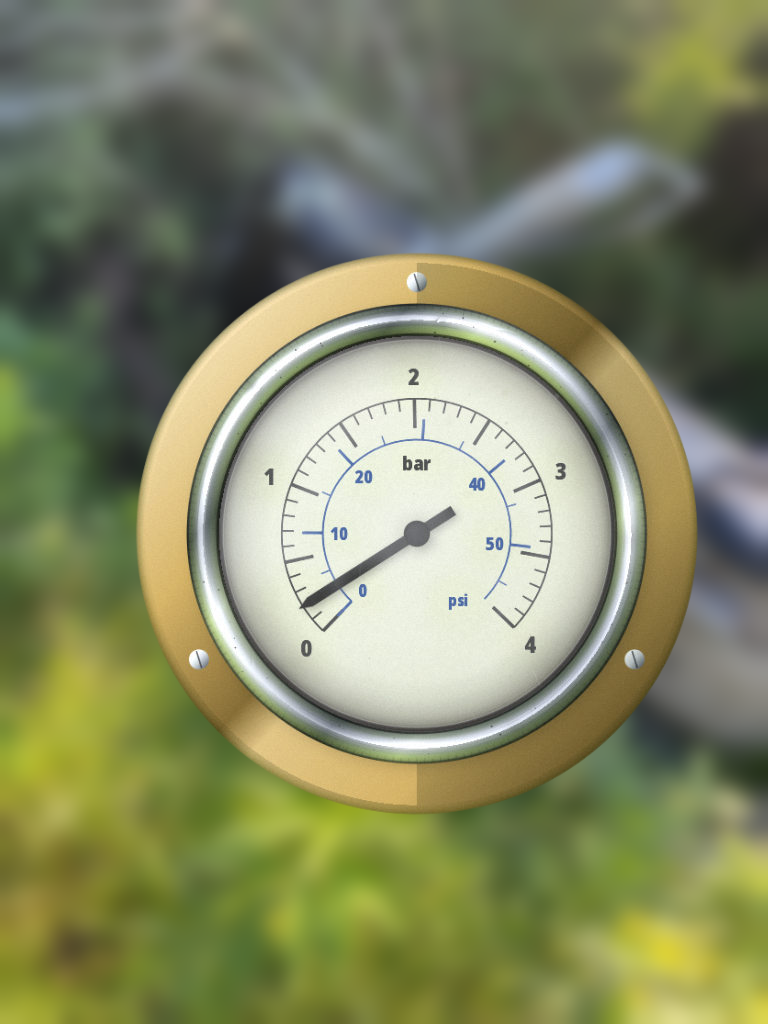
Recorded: 0.2 (bar)
